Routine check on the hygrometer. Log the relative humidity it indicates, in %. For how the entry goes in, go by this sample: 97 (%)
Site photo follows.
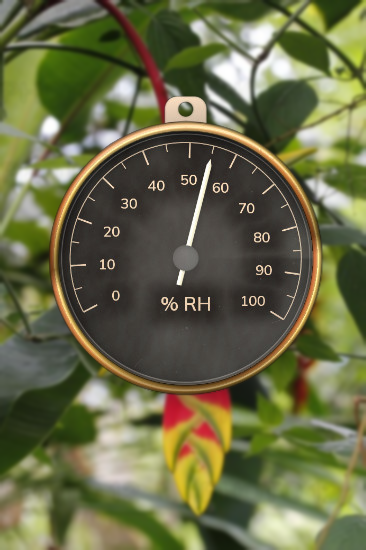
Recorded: 55 (%)
